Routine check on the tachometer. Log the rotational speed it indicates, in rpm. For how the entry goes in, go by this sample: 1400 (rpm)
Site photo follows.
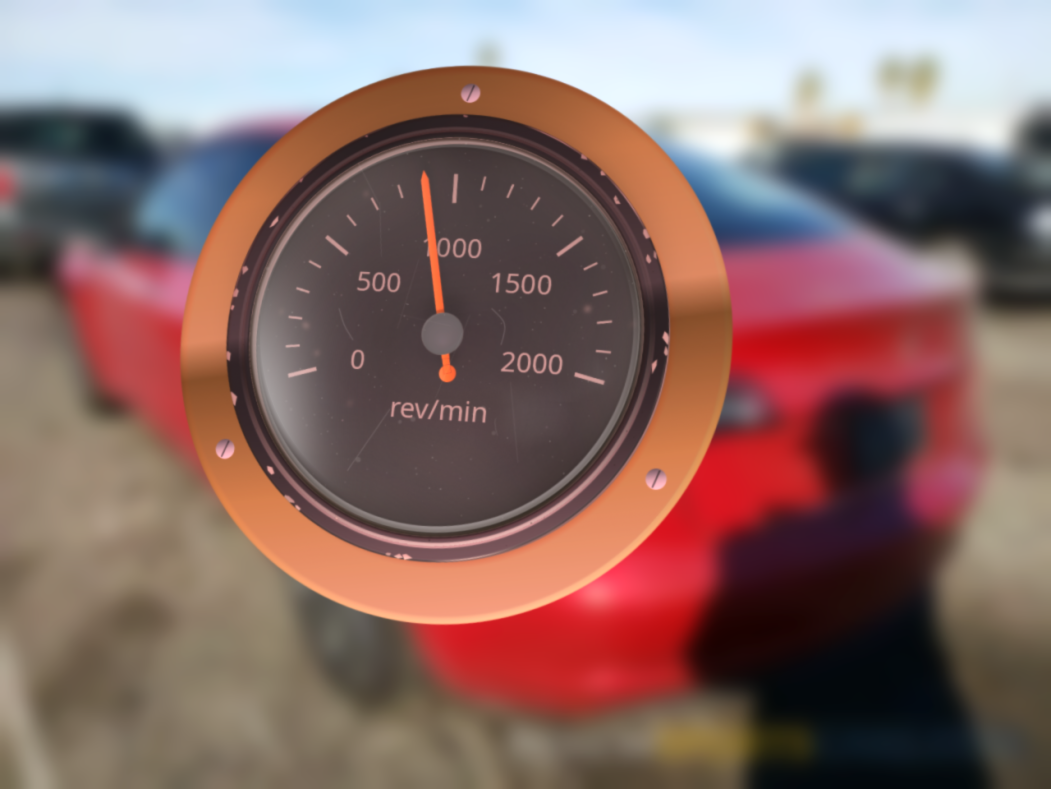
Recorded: 900 (rpm)
